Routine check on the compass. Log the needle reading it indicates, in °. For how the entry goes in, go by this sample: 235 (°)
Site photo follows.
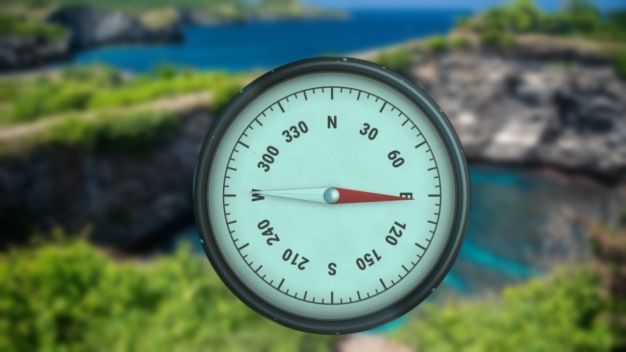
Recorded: 92.5 (°)
